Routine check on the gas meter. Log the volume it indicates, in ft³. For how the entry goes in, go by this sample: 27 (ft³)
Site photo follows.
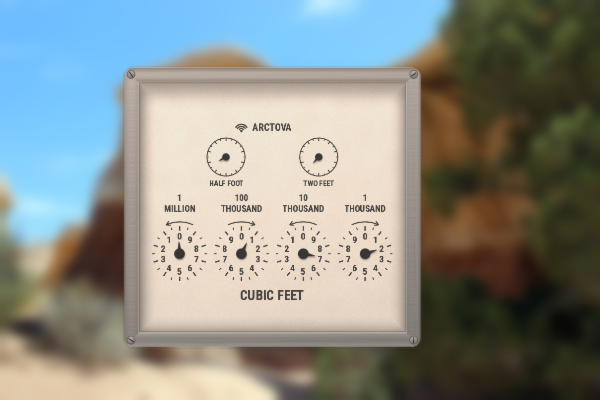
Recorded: 7200 (ft³)
